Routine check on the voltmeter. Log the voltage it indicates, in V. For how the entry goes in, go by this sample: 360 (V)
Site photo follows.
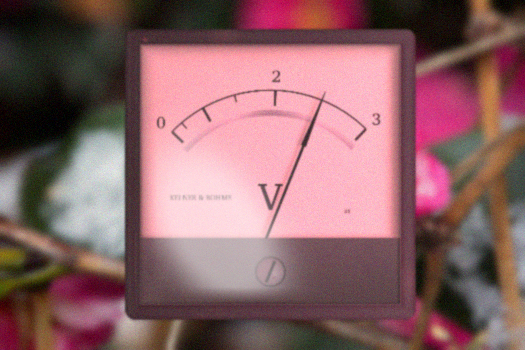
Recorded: 2.5 (V)
